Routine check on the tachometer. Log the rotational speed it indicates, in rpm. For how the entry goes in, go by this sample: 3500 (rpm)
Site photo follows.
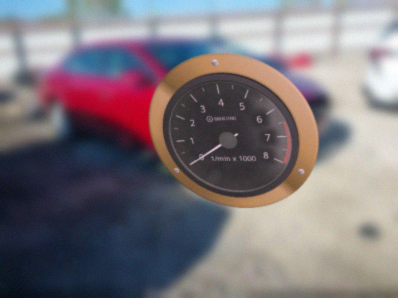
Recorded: 0 (rpm)
